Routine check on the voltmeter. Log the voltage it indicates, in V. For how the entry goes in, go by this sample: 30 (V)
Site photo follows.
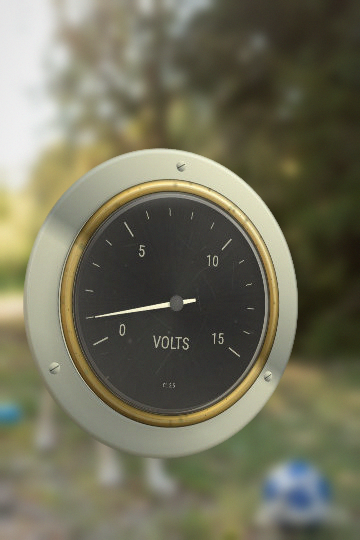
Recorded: 1 (V)
